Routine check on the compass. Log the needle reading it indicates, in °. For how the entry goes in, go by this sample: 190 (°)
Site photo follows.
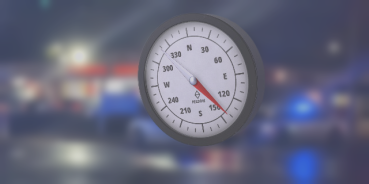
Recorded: 140 (°)
